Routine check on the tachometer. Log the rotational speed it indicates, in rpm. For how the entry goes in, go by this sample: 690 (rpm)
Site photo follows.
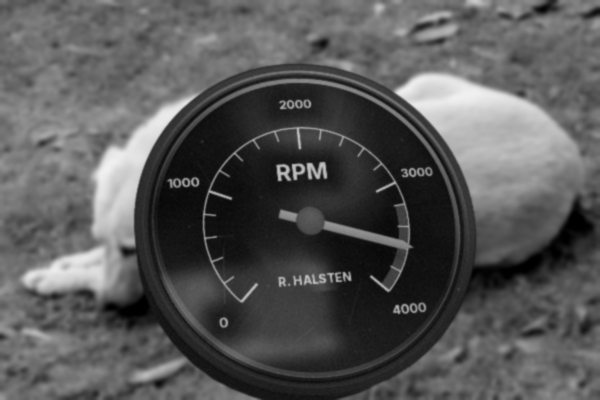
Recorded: 3600 (rpm)
